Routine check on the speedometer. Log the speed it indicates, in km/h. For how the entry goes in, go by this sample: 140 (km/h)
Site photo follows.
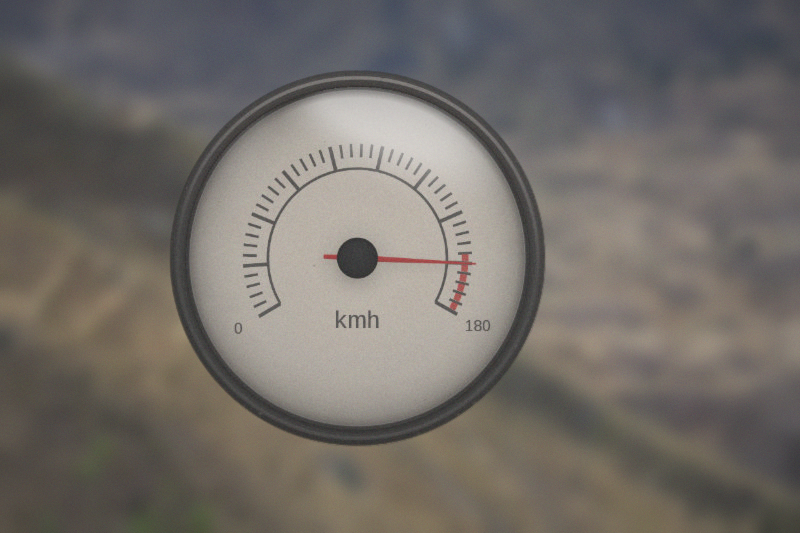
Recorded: 160 (km/h)
